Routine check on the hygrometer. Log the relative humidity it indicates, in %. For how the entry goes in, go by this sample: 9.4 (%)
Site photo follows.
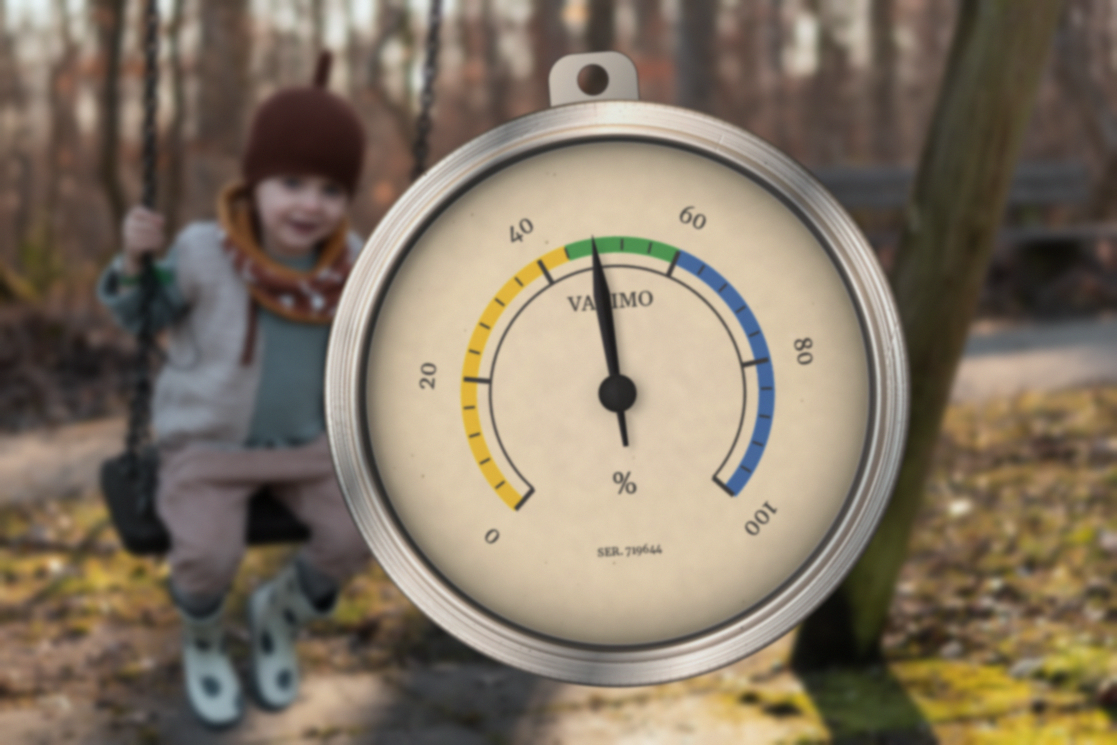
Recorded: 48 (%)
